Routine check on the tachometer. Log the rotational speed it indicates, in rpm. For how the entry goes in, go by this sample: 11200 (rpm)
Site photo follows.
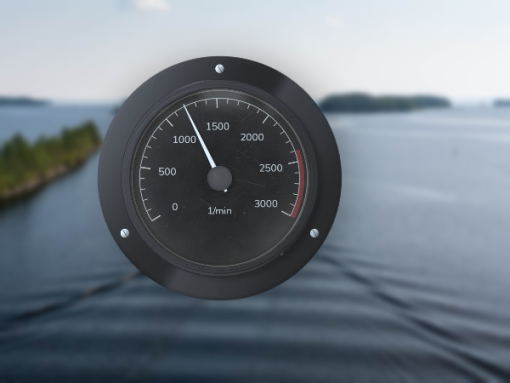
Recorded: 1200 (rpm)
